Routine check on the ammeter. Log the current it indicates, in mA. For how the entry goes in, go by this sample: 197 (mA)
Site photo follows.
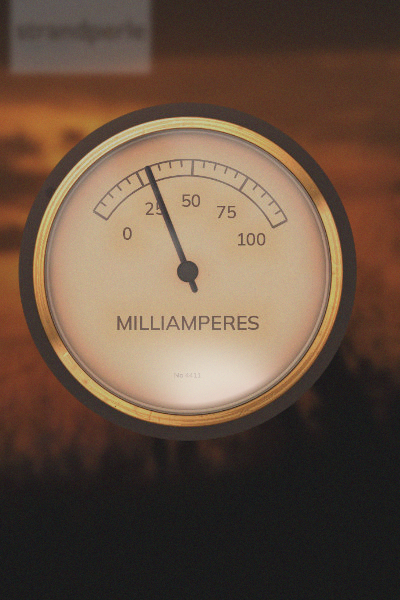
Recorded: 30 (mA)
